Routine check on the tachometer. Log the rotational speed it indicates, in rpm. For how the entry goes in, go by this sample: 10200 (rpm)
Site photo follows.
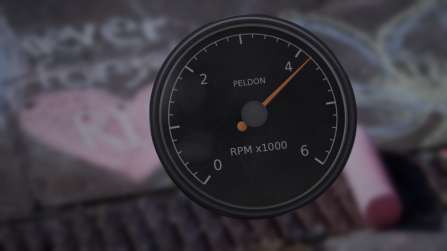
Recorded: 4200 (rpm)
